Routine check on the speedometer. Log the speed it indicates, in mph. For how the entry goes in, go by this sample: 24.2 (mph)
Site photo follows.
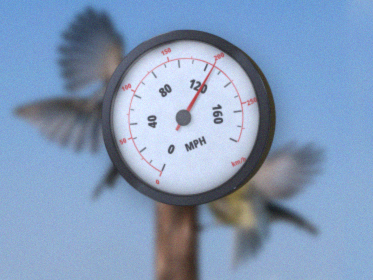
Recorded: 125 (mph)
